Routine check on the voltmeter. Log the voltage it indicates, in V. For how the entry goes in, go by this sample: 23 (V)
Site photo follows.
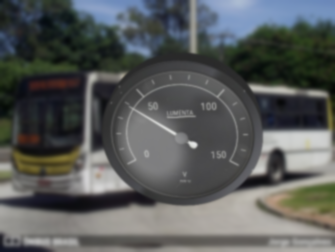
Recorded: 40 (V)
